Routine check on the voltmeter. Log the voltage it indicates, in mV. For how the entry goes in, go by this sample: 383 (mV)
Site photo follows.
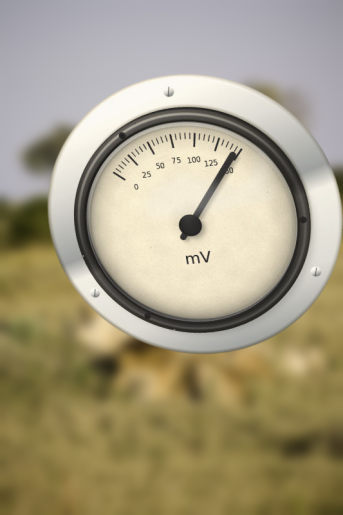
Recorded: 145 (mV)
